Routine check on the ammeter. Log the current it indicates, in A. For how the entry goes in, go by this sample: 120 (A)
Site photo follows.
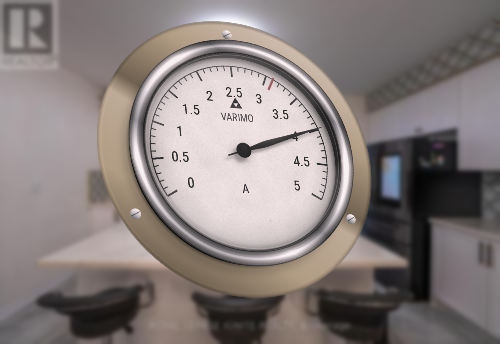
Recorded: 4 (A)
